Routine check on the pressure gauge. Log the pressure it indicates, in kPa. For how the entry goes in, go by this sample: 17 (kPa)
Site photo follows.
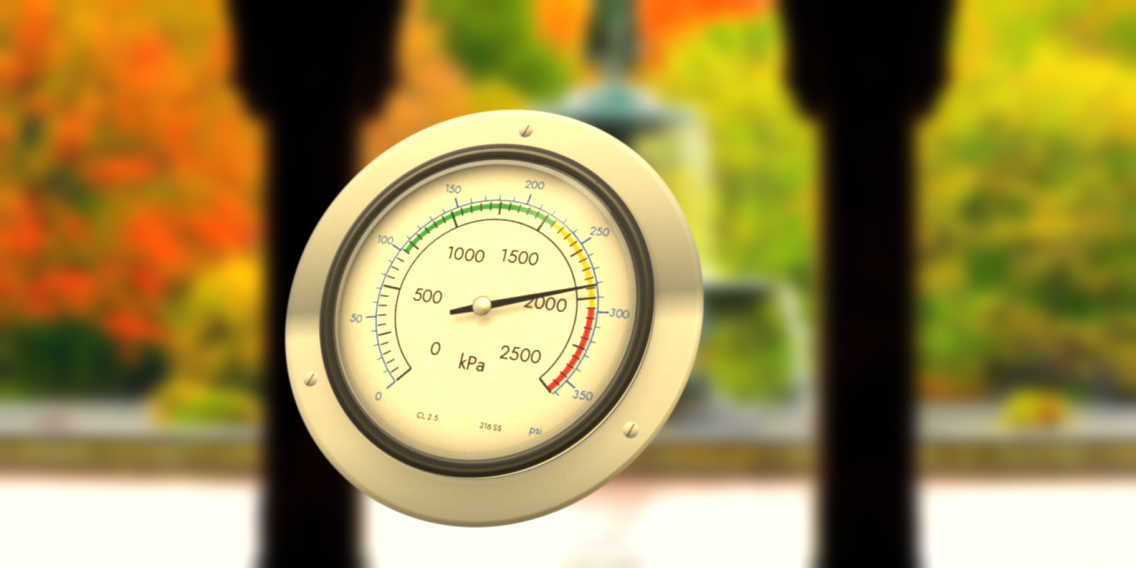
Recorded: 1950 (kPa)
